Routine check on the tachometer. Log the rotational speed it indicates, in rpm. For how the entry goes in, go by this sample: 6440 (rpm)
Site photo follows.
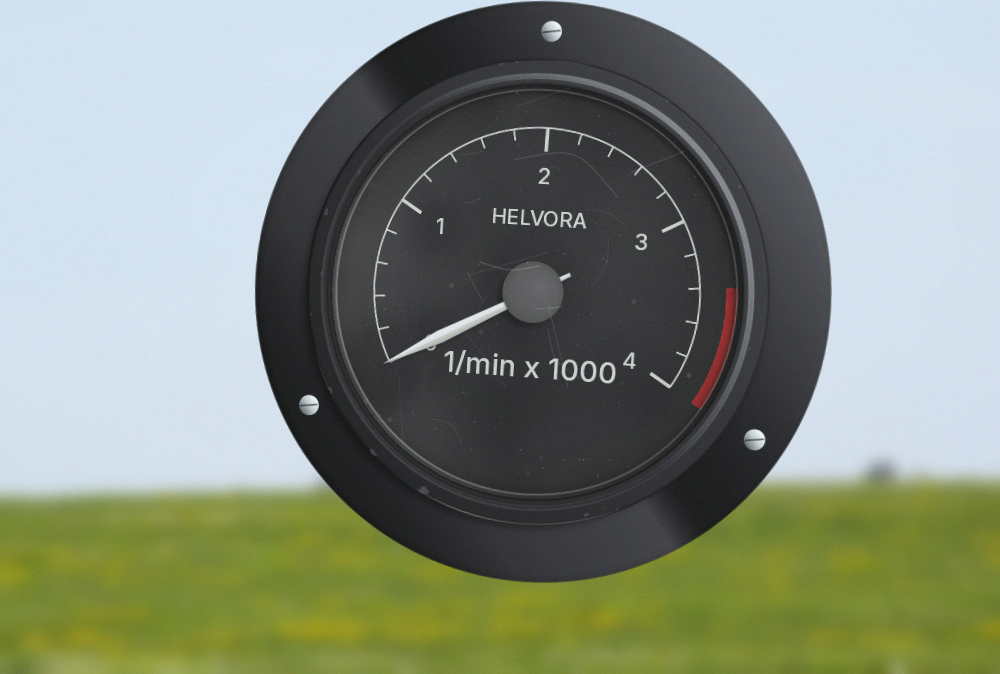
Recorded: 0 (rpm)
